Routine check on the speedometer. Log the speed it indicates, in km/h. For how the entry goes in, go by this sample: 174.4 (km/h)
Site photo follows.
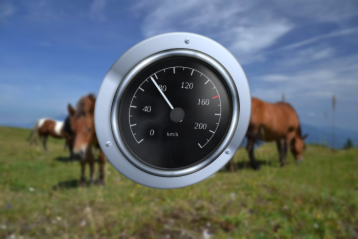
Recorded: 75 (km/h)
